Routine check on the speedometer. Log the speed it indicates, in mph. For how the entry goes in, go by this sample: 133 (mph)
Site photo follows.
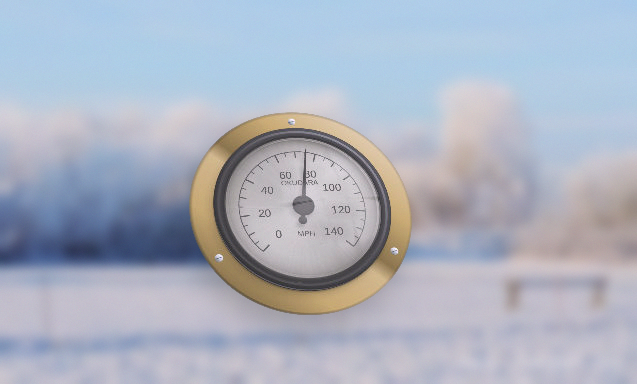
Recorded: 75 (mph)
